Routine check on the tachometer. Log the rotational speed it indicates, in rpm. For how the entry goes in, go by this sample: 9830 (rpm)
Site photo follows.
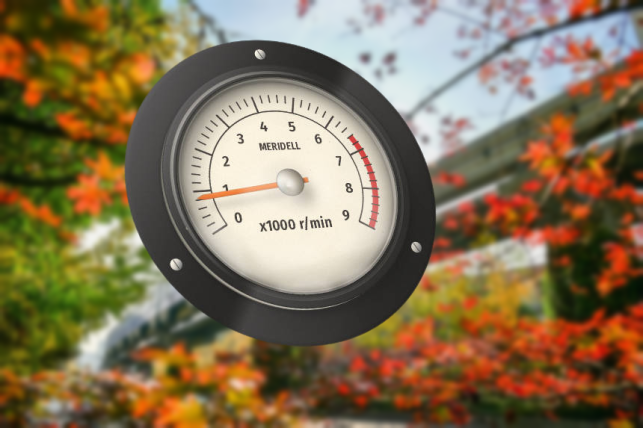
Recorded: 800 (rpm)
